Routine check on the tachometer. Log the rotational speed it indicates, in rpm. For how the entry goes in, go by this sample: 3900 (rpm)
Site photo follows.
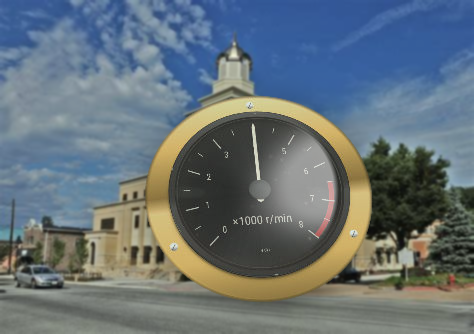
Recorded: 4000 (rpm)
